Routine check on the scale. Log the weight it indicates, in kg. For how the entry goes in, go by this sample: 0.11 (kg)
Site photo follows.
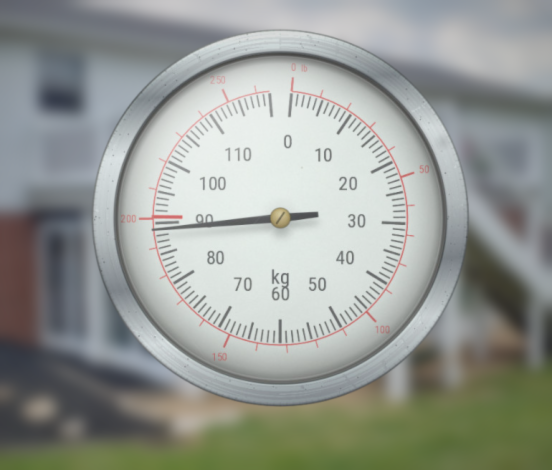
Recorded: 89 (kg)
